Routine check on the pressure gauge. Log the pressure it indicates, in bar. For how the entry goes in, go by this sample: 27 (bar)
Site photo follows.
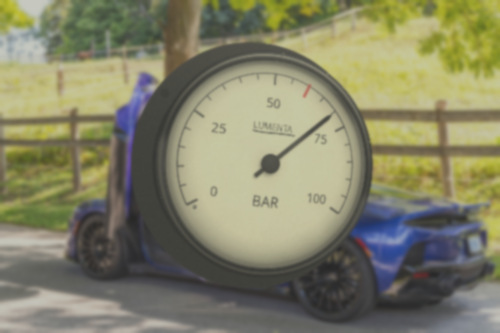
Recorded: 70 (bar)
